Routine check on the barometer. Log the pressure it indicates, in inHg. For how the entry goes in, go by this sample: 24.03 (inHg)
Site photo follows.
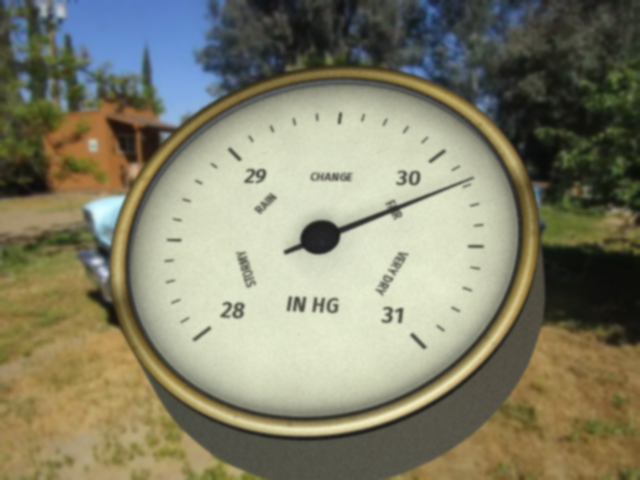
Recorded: 30.2 (inHg)
